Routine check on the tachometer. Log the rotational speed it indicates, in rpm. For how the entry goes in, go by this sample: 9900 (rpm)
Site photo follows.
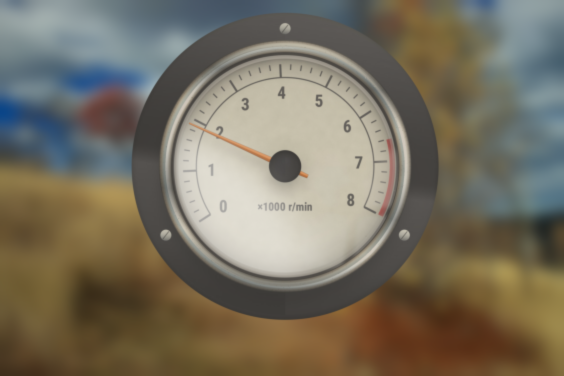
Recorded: 1900 (rpm)
